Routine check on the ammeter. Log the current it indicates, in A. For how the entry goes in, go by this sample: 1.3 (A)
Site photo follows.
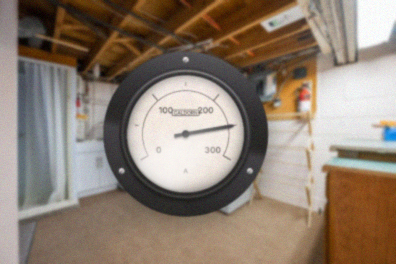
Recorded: 250 (A)
